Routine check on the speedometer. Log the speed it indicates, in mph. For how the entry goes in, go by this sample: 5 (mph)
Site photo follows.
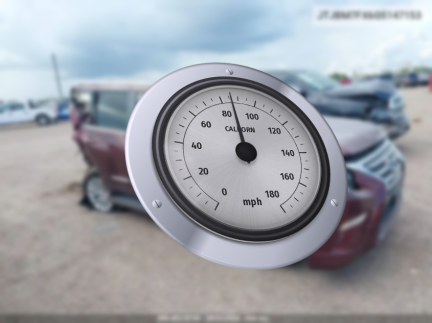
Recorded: 85 (mph)
